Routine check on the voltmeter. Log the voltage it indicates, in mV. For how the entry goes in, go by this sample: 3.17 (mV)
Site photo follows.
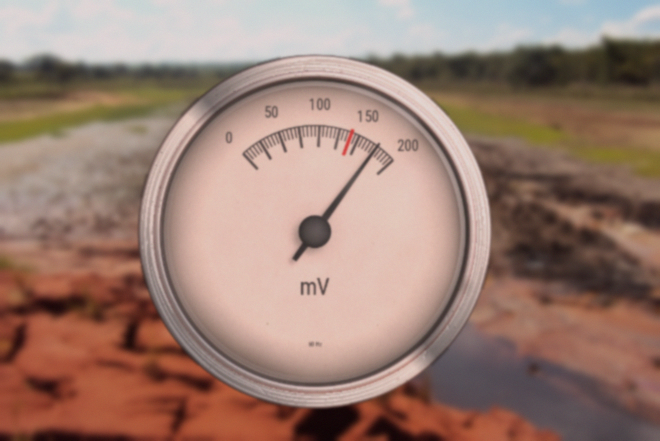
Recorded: 175 (mV)
